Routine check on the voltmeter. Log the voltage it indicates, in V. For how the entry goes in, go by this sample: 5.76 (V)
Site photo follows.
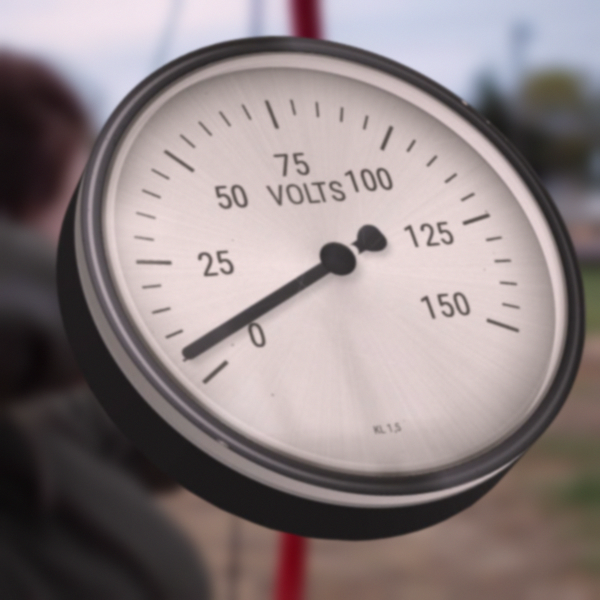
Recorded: 5 (V)
